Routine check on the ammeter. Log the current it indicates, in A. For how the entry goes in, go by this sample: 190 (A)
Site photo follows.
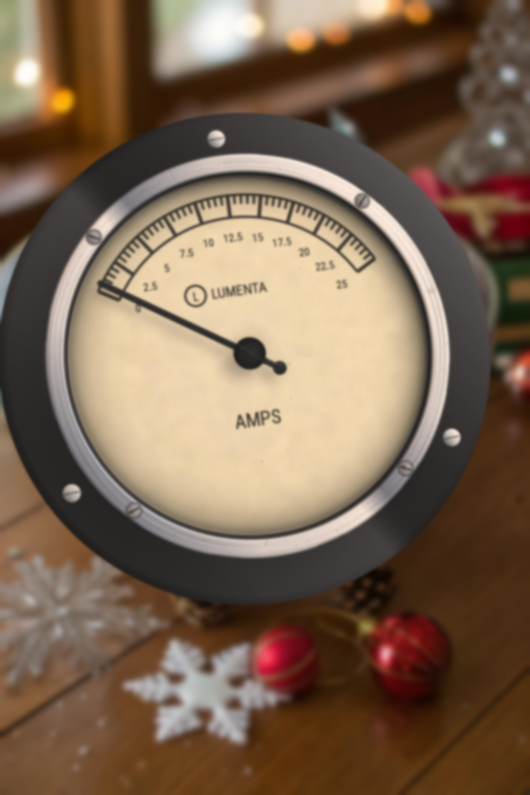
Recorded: 0.5 (A)
